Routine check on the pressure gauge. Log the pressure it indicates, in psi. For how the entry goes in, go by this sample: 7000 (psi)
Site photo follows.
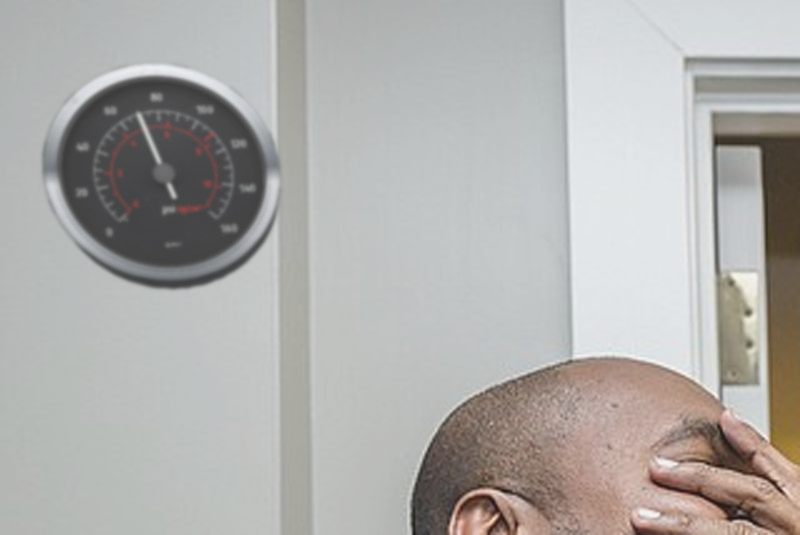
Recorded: 70 (psi)
